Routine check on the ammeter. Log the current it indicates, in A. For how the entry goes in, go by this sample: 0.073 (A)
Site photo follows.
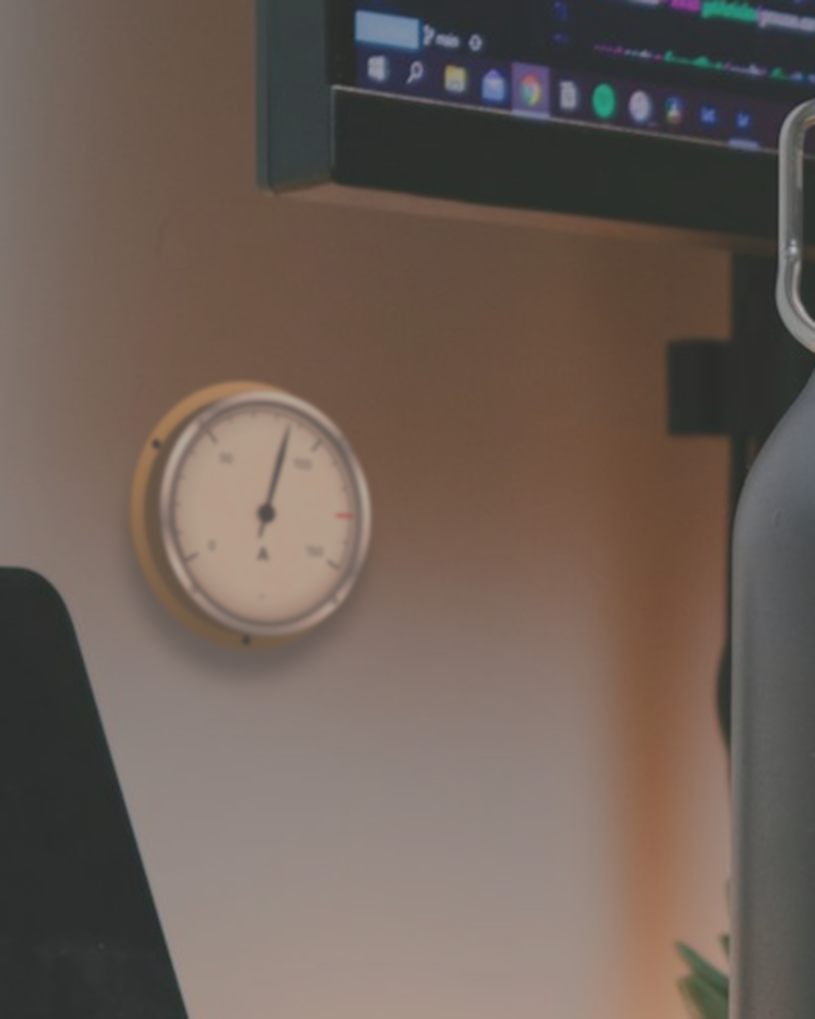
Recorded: 85 (A)
